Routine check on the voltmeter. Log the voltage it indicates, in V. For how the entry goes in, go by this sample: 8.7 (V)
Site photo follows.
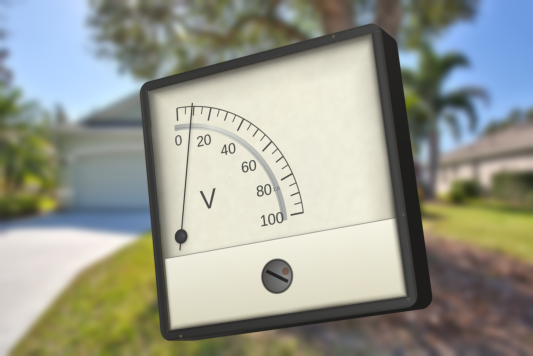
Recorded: 10 (V)
